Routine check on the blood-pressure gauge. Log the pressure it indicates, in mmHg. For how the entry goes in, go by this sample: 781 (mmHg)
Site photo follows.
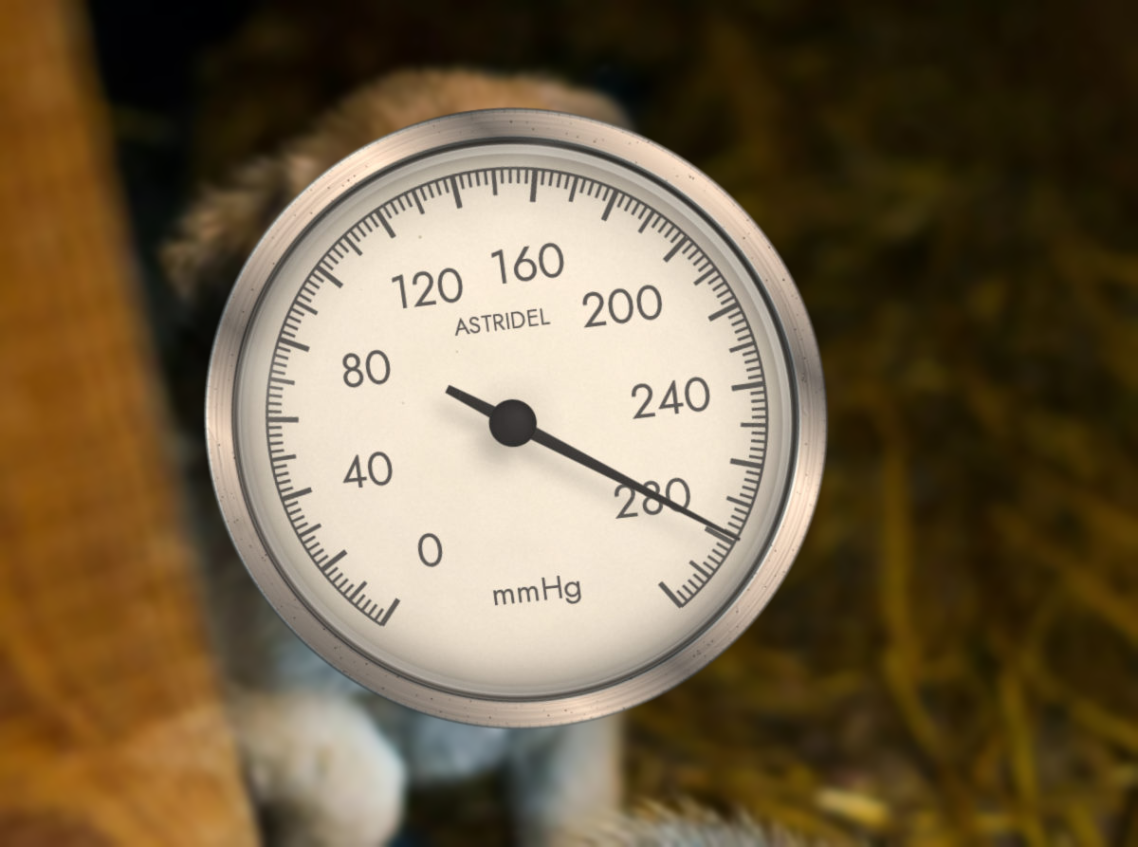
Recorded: 278 (mmHg)
